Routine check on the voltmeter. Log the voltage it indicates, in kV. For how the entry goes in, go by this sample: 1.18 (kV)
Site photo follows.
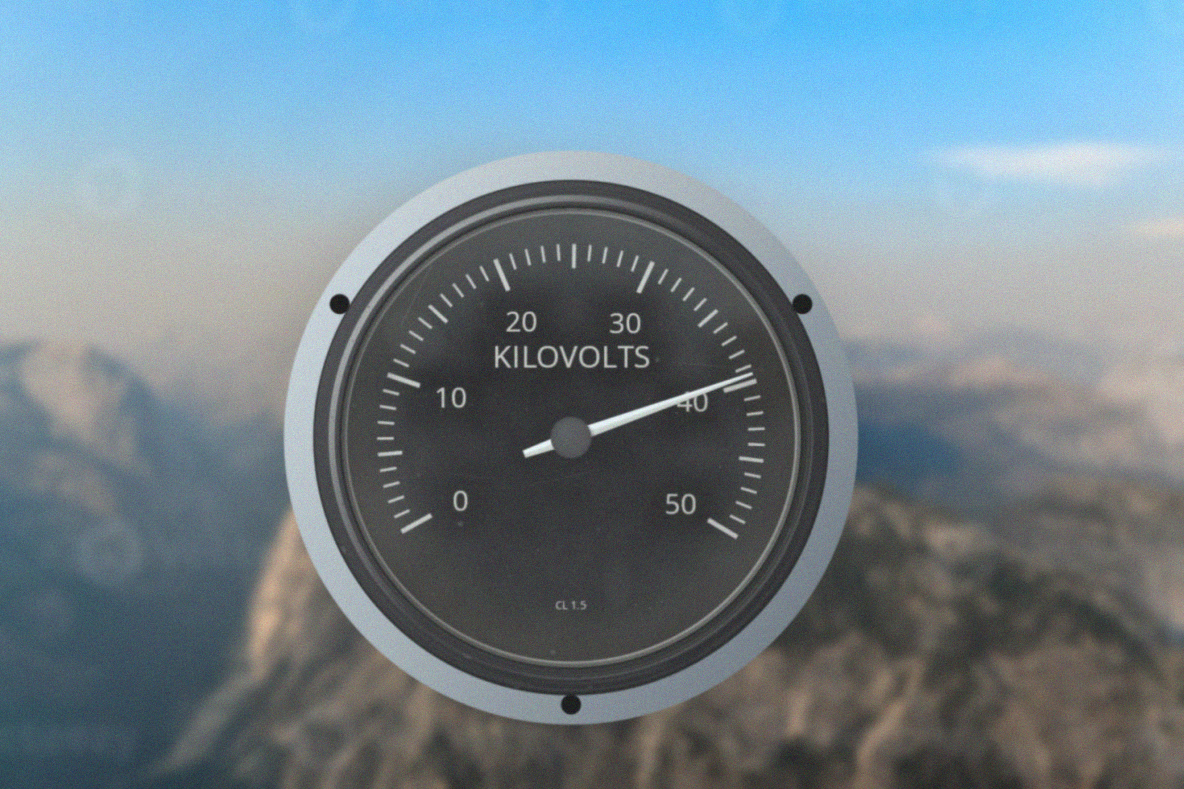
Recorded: 39.5 (kV)
